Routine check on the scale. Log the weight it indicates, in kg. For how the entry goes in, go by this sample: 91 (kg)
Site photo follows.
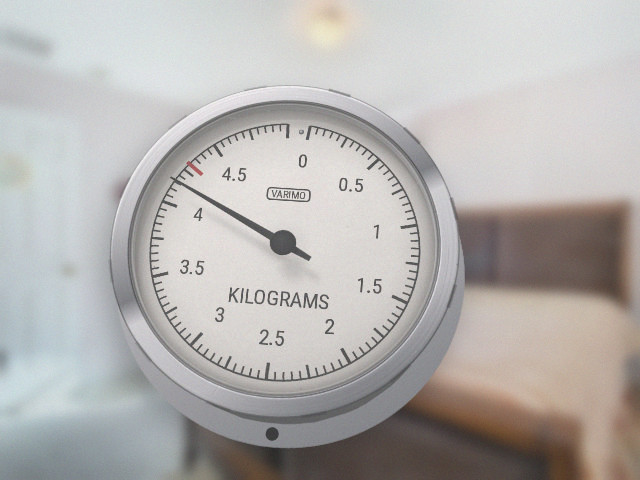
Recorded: 4.15 (kg)
